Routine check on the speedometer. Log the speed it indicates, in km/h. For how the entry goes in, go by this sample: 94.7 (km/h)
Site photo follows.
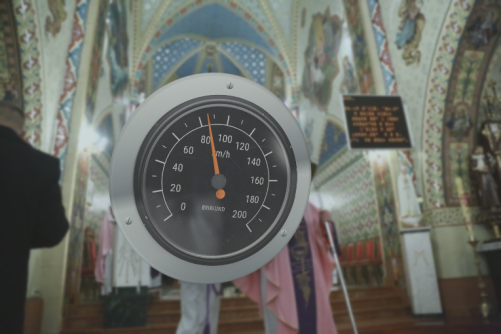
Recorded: 85 (km/h)
